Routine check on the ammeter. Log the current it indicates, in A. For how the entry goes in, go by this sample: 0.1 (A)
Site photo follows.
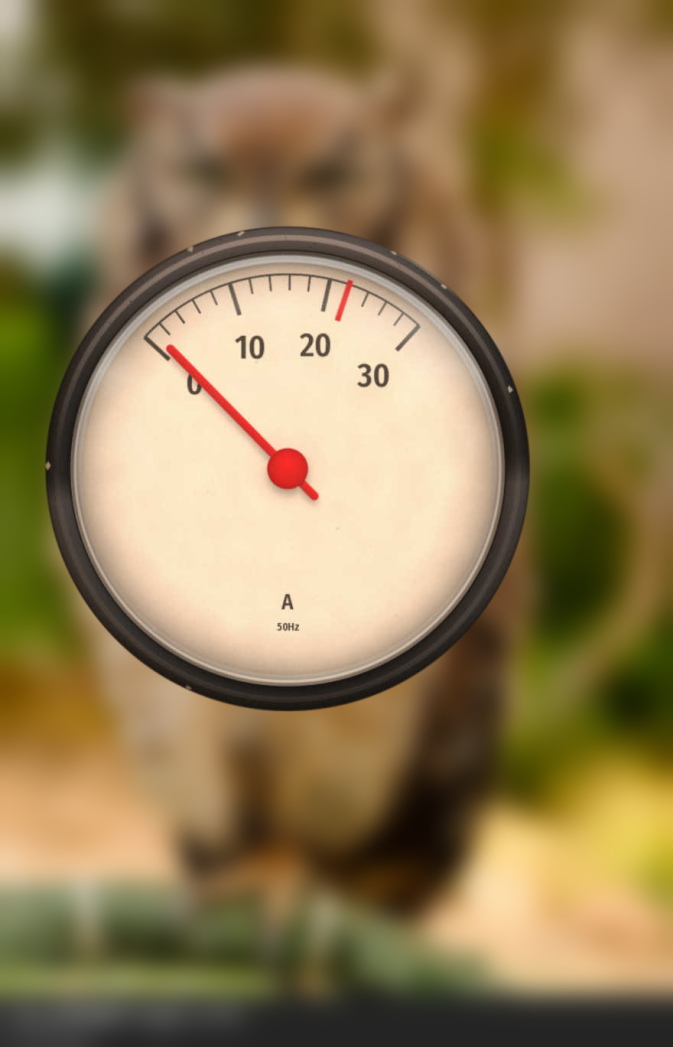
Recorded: 1 (A)
